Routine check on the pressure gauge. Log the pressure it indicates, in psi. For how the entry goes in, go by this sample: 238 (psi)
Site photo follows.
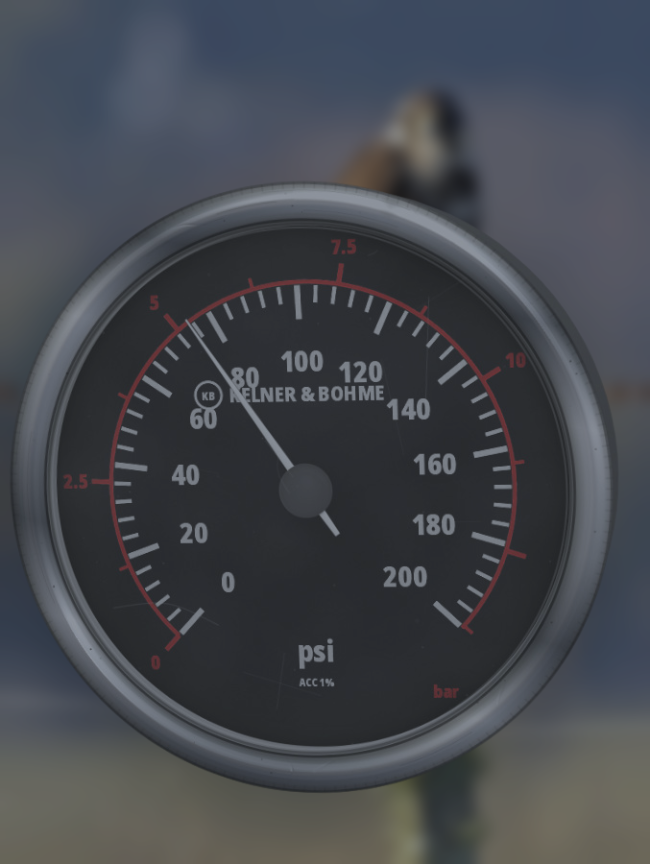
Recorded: 76 (psi)
